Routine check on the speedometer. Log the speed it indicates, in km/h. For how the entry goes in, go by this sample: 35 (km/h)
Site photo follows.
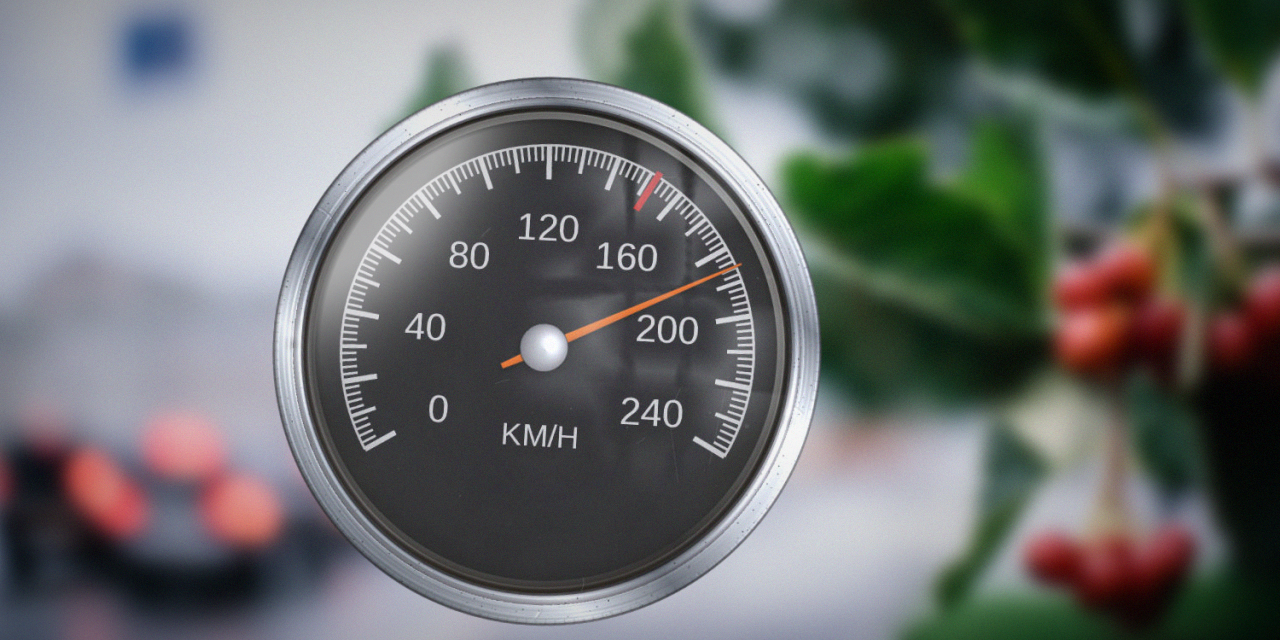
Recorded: 186 (km/h)
